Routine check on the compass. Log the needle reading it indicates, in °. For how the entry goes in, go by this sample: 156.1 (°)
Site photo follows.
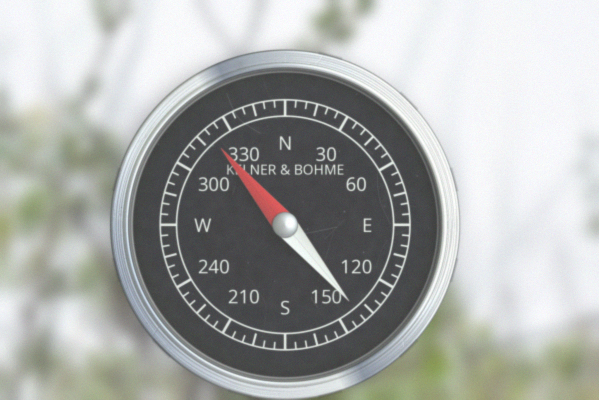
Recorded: 320 (°)
